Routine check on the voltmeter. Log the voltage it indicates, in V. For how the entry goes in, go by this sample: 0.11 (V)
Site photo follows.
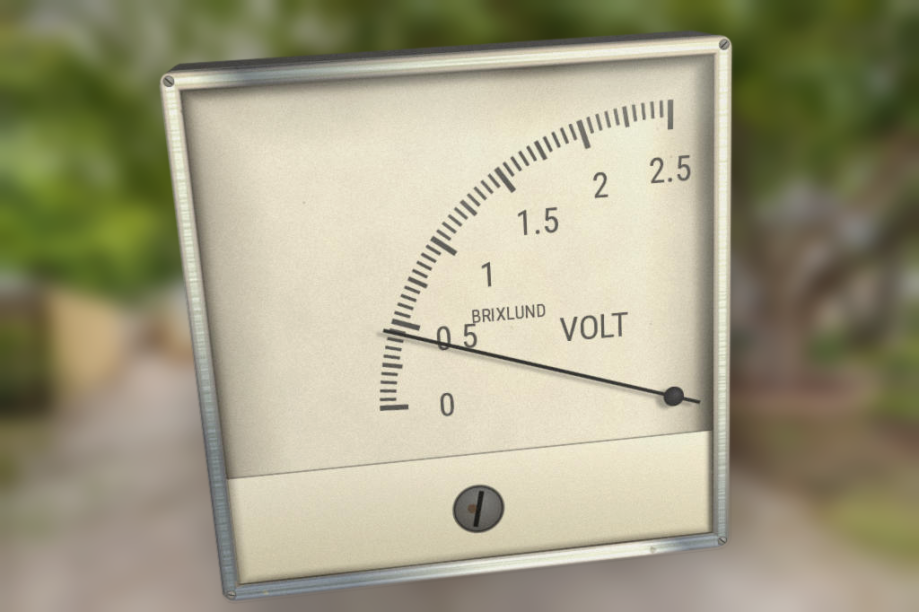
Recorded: 0.45 (V)
